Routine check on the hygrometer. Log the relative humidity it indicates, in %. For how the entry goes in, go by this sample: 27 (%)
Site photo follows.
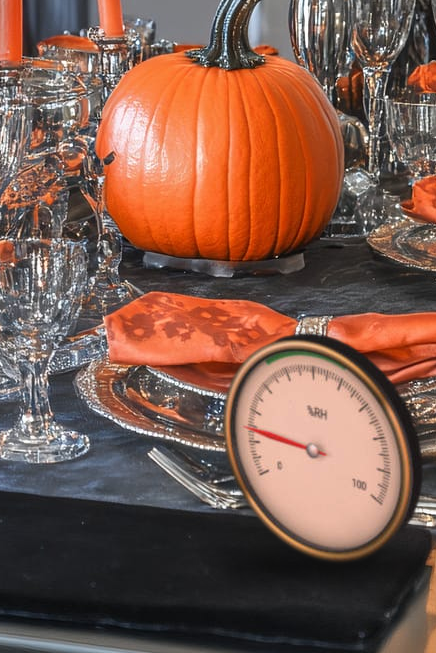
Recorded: 15 (%)
